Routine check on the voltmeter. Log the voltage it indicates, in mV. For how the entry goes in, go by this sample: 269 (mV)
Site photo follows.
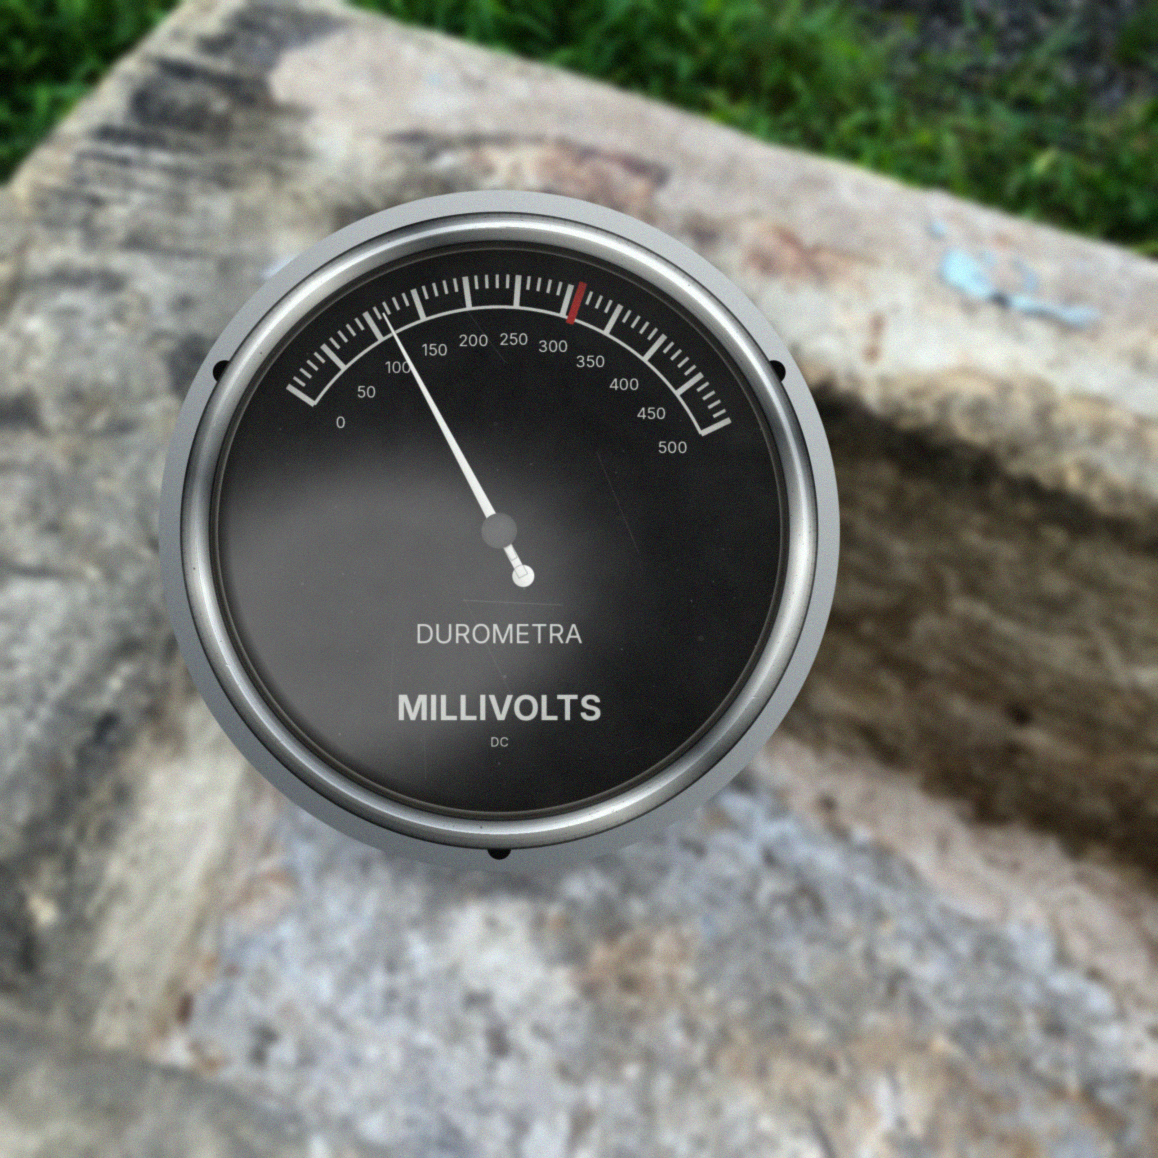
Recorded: 115 (mV)
